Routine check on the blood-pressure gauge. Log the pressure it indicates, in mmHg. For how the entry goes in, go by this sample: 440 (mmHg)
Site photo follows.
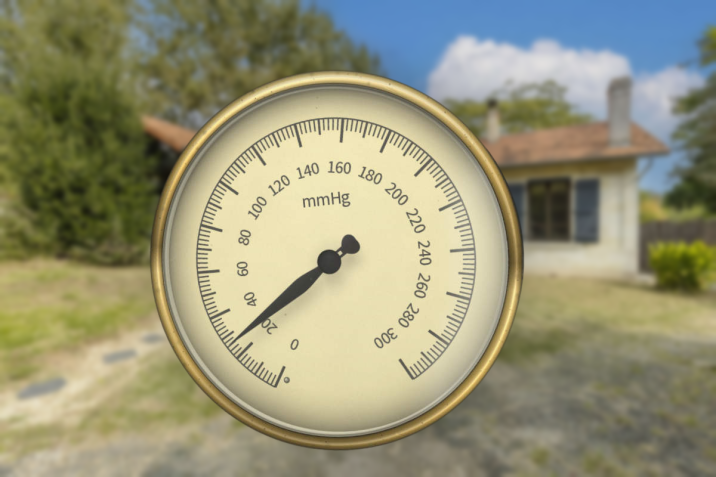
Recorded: 26 (mmHg)
